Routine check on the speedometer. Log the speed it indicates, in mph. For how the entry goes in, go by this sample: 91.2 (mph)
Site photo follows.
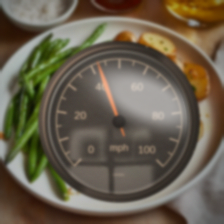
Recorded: 42.5 (mph)
